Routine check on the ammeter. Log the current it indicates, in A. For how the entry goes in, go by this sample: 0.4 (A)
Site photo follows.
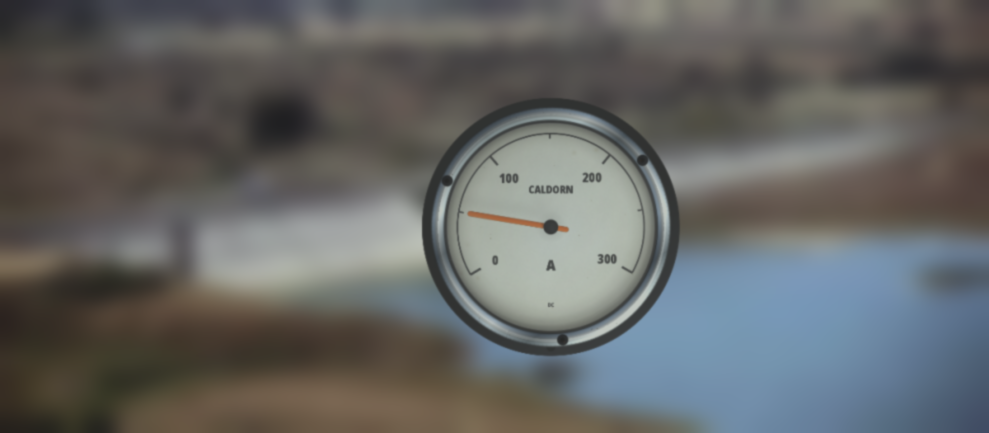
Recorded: 50 (A)
